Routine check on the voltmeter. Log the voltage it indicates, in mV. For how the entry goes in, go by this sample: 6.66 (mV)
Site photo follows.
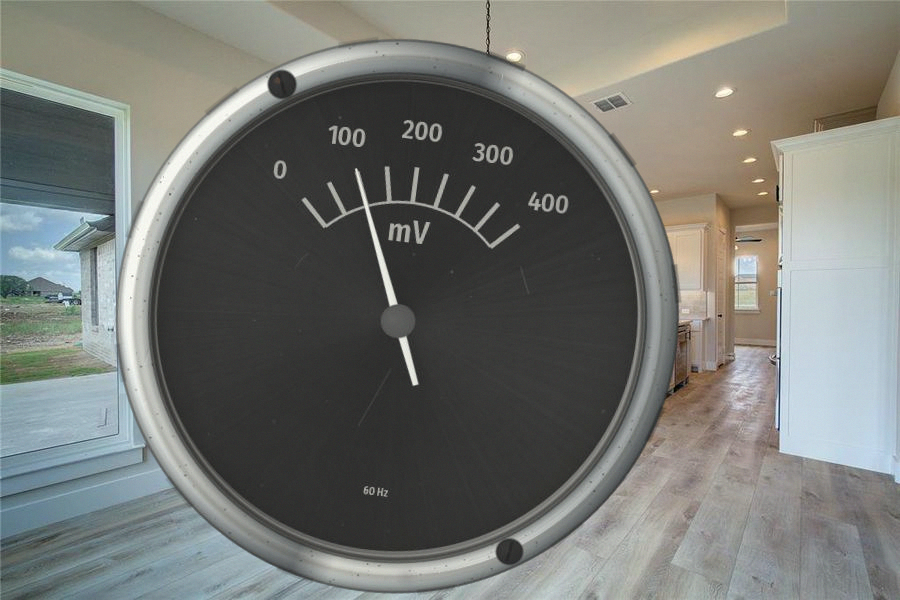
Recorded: 100 (mV)
